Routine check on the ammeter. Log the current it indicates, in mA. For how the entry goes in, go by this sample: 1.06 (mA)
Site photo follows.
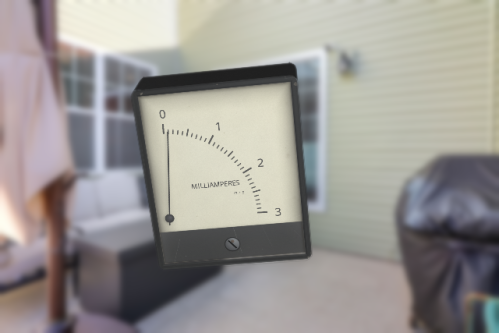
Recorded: 0.1 (mA)
